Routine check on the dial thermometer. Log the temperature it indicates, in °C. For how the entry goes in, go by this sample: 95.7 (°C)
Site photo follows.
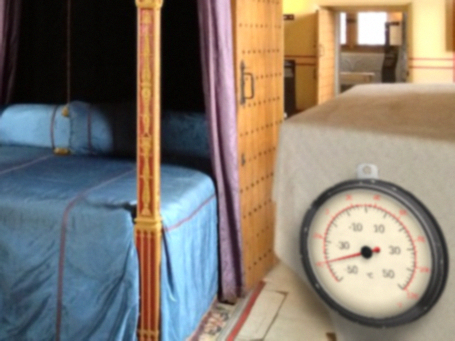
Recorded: -40 (°C)
